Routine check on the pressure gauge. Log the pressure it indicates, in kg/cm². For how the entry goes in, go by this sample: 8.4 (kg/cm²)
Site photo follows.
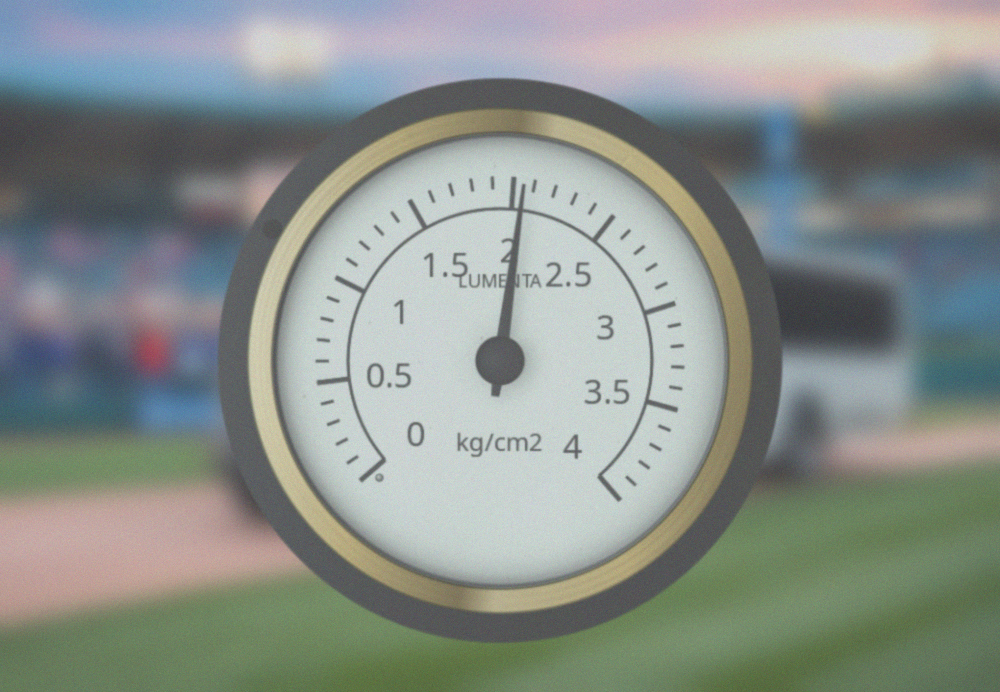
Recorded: 2.05 (kg/cm²)
